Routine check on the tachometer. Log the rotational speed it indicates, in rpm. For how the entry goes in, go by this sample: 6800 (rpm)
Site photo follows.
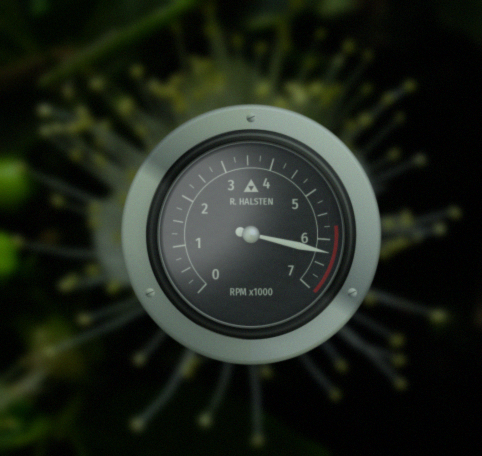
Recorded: 6250 (rpm)
